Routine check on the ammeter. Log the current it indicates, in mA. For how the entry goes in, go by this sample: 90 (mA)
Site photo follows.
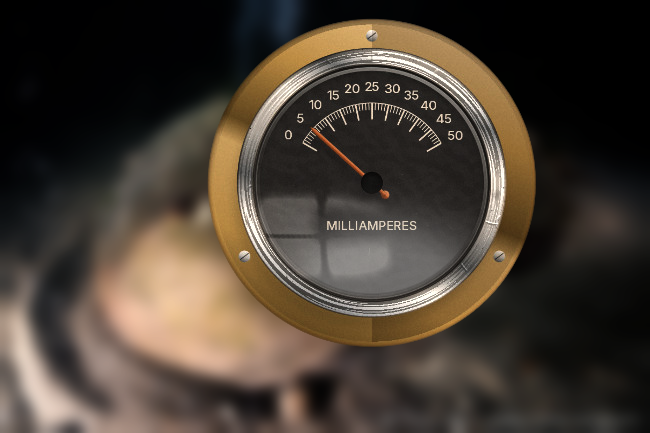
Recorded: 5 (mA)
